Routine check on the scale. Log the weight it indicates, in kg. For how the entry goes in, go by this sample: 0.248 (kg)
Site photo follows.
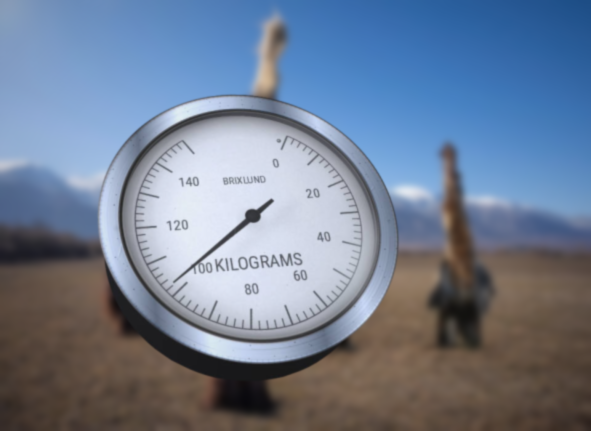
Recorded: 102 (kg)
